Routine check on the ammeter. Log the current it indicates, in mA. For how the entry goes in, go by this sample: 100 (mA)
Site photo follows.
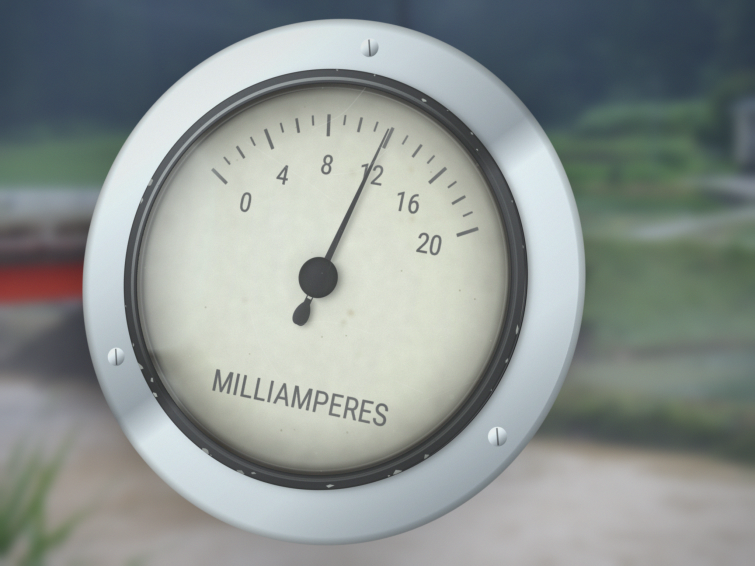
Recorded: 12 (mA)
